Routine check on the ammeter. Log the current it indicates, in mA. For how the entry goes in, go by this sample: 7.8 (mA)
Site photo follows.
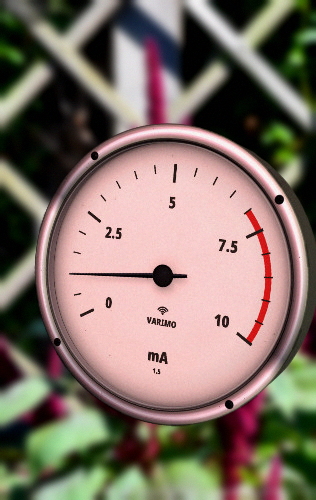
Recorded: 1 (mA)
